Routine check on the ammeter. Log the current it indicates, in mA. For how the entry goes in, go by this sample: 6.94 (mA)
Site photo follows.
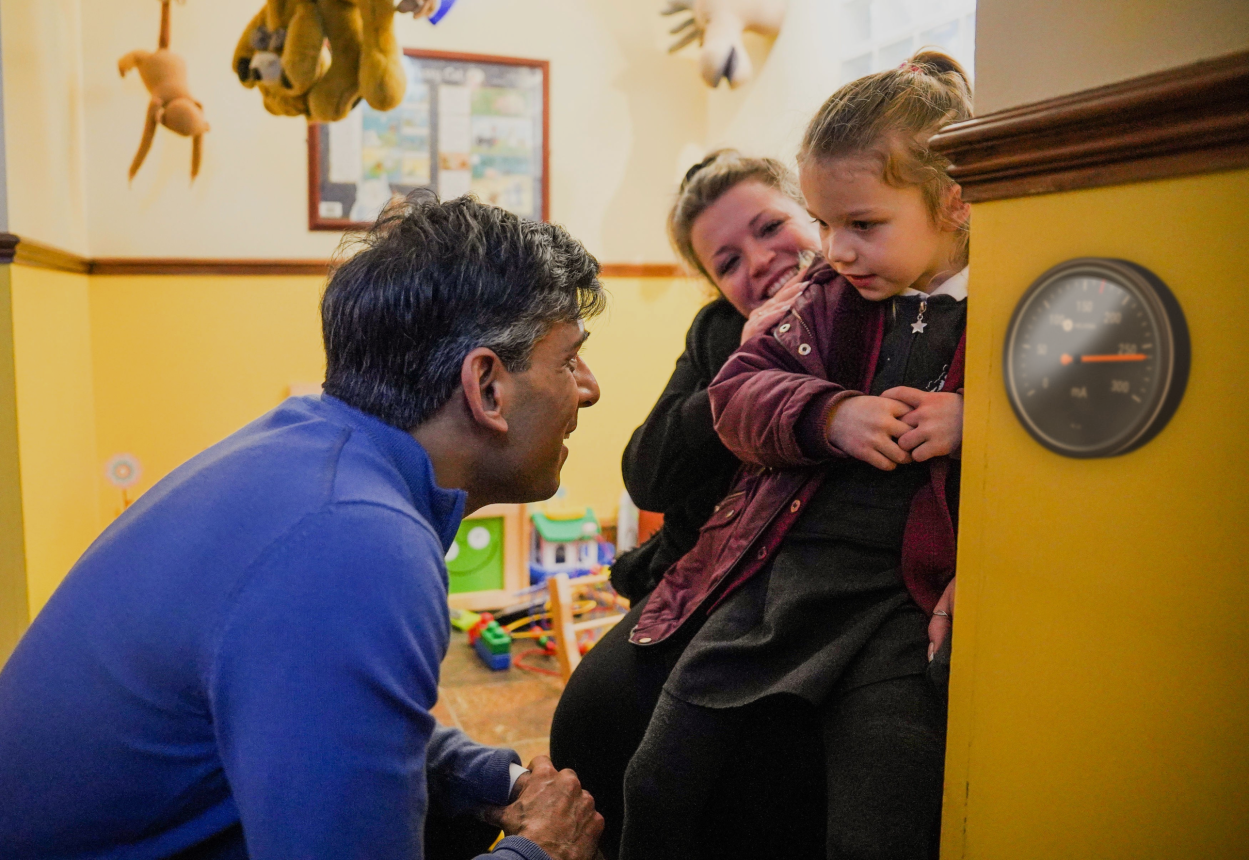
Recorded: 260 (mA)
